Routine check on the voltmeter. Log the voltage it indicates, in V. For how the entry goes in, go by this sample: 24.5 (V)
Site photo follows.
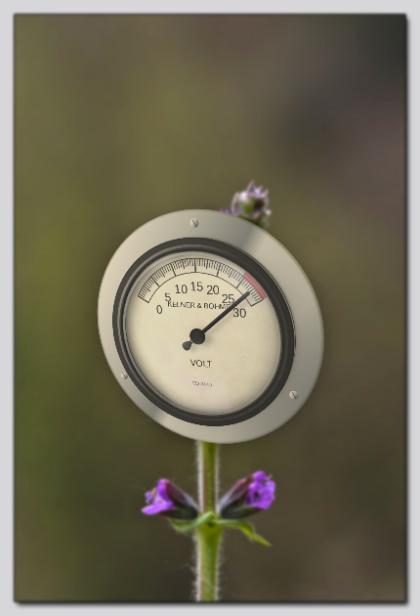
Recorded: 27.5 (V)
